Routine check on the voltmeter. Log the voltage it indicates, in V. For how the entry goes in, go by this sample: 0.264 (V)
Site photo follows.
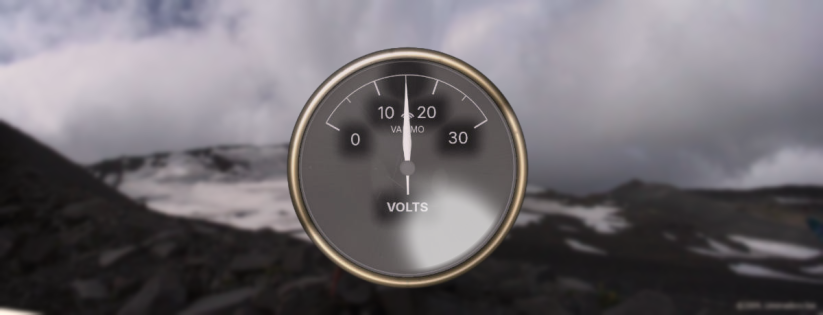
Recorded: 15 (V)
